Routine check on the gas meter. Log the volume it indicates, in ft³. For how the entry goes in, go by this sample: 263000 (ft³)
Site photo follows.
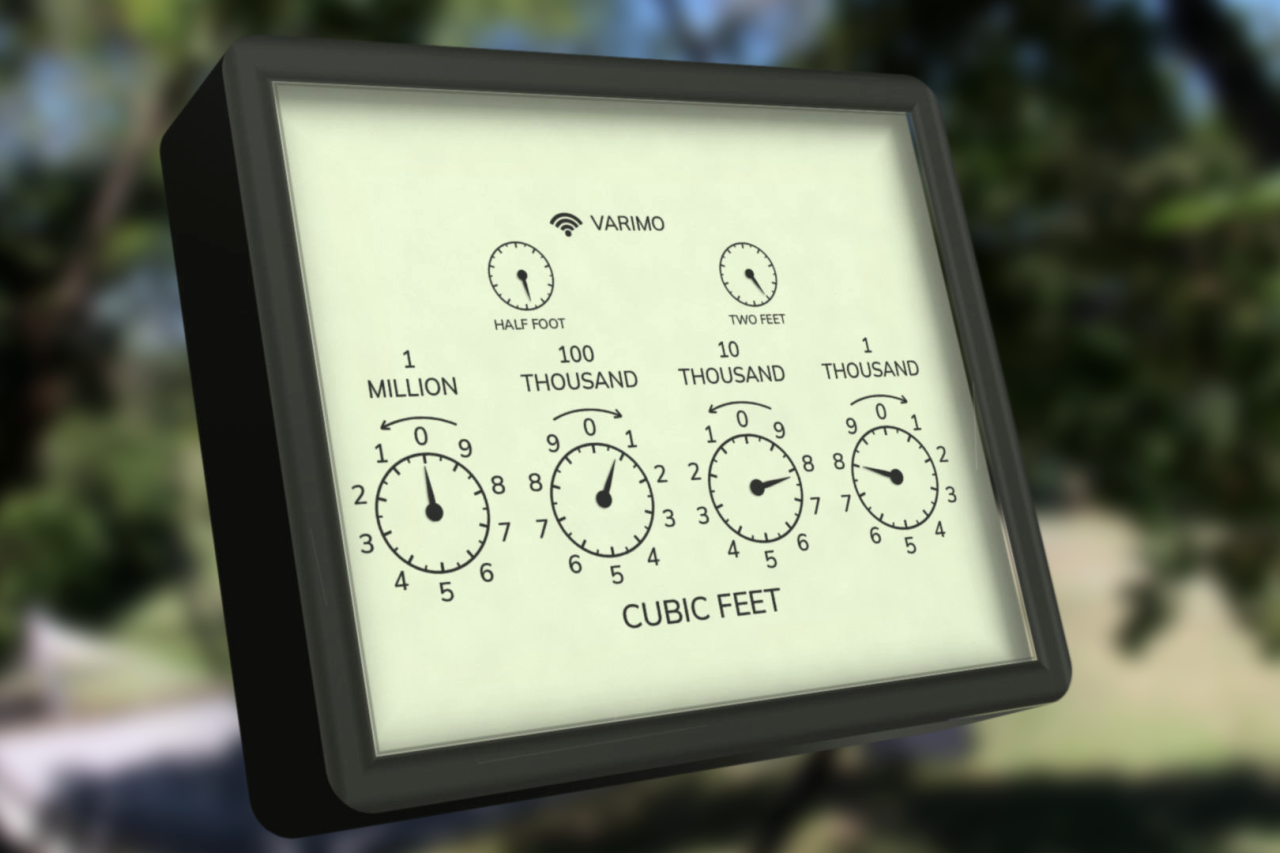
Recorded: 7800 (ft³)
